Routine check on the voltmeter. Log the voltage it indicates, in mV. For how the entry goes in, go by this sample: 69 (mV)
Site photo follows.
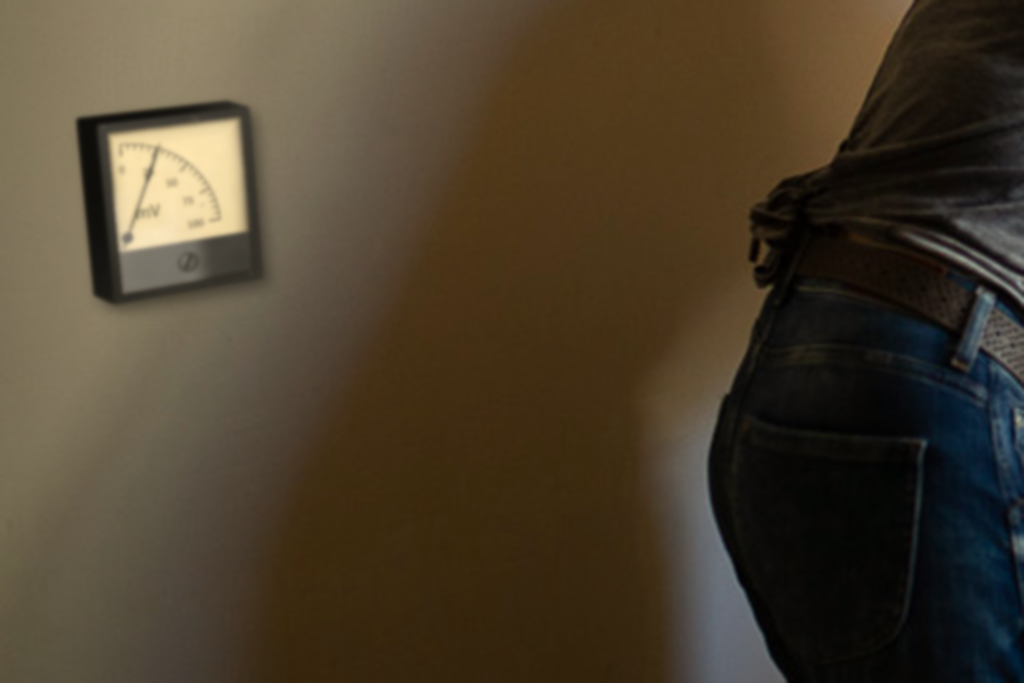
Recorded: 25 (mV)
